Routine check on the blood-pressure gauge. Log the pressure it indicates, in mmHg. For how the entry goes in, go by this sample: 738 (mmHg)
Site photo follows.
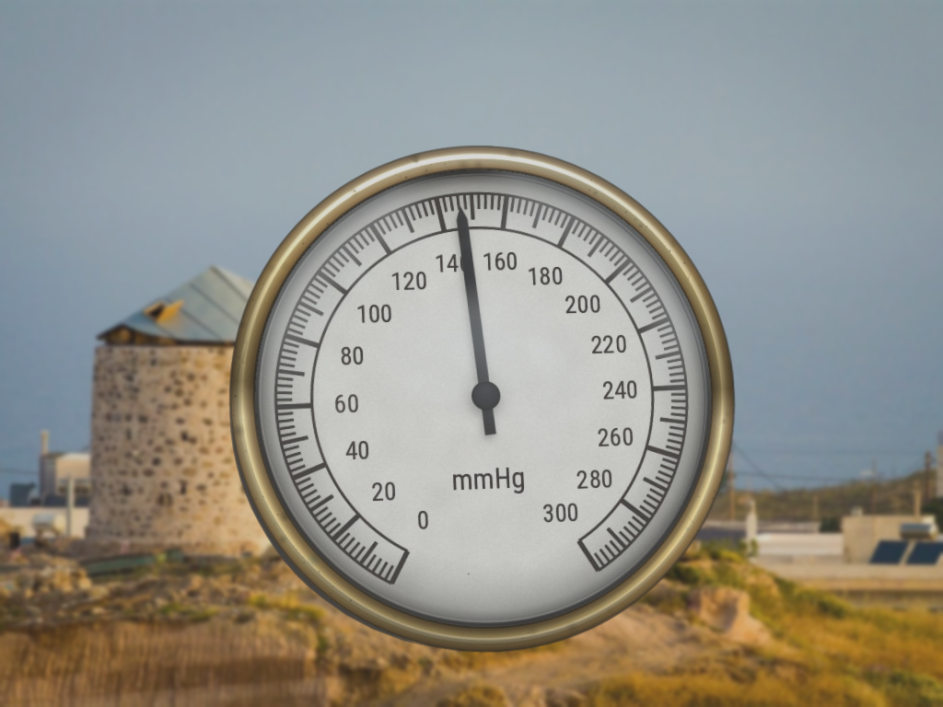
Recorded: 146 (mmHg)
